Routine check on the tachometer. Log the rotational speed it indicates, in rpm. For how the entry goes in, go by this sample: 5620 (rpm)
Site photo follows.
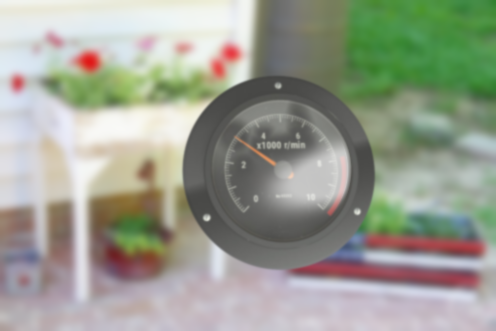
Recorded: 3000 (rpm)
